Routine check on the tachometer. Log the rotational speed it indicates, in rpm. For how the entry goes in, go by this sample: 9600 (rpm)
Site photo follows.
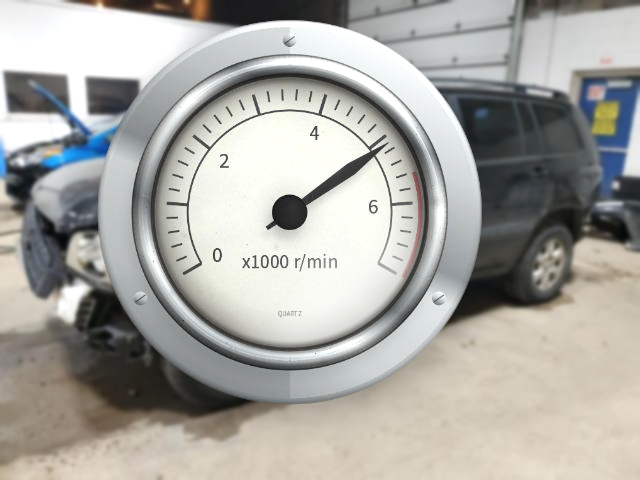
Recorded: 5100 (rpm)
